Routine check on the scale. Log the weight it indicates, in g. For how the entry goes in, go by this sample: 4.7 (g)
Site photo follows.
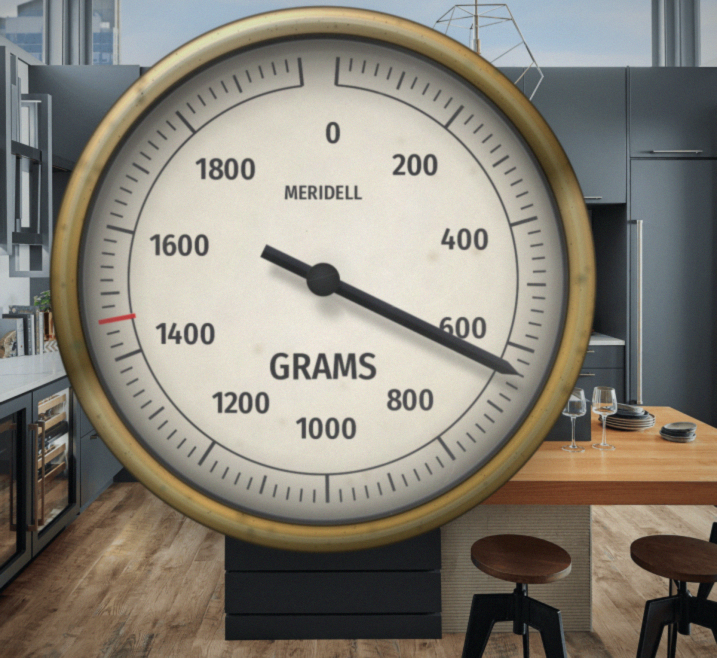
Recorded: 640 (g)
